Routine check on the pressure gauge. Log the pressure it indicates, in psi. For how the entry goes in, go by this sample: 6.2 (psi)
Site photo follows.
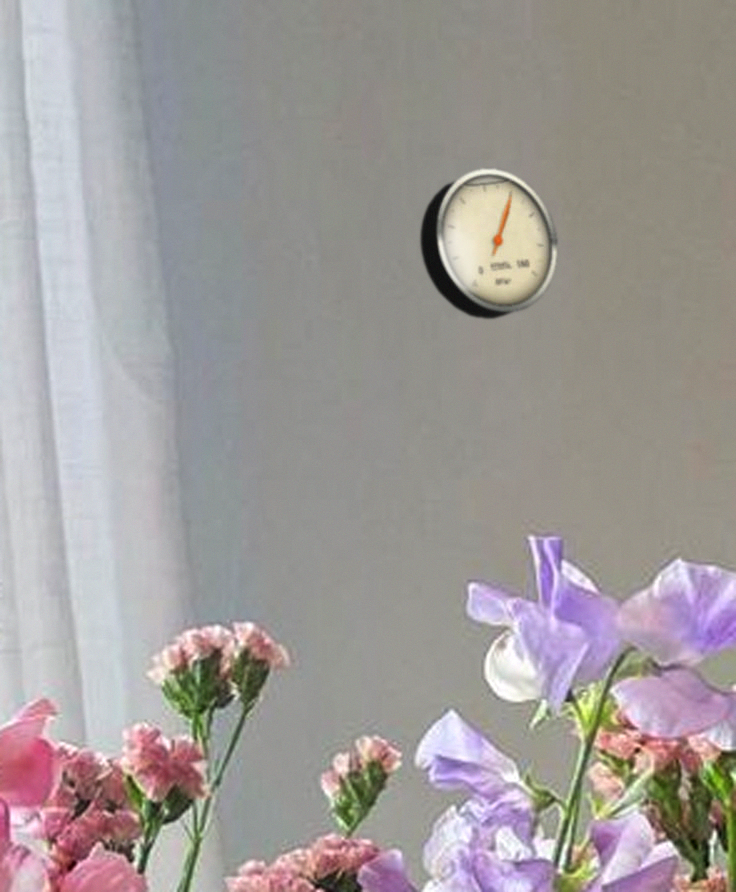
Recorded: 100 (psi)
